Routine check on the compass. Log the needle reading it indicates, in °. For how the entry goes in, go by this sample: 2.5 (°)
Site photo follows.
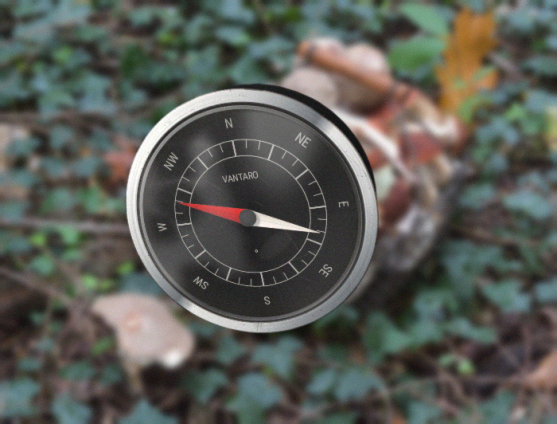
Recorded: 290 (°)
